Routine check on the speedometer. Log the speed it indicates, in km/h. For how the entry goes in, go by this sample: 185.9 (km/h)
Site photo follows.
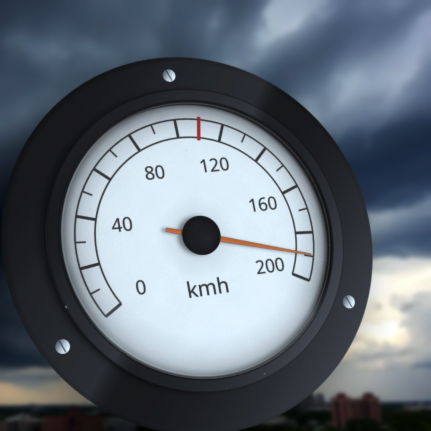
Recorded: 190 (km/h)
